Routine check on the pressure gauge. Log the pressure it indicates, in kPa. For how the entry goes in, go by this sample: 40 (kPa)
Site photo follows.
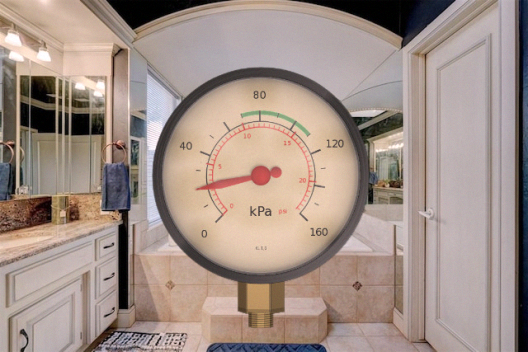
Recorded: 20 (kPa)
